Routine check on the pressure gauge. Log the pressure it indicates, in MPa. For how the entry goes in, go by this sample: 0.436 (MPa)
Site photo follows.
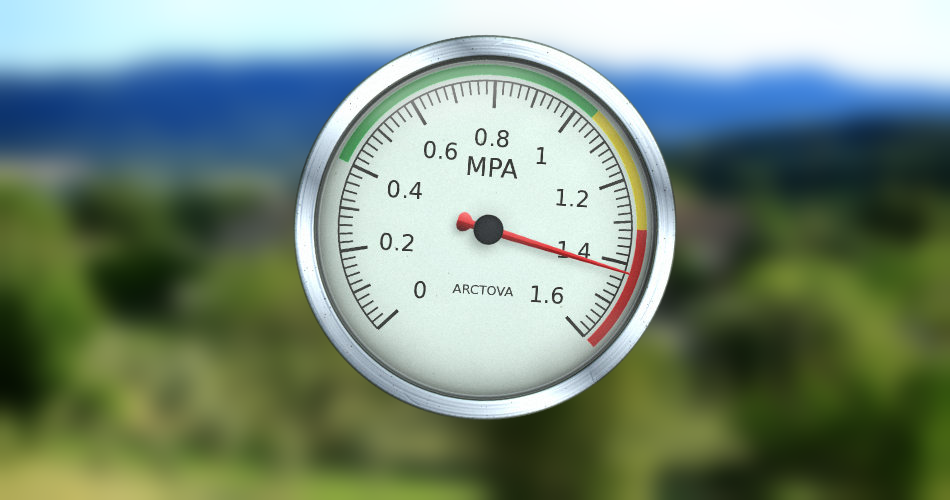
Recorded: 1.42 (MPa)
